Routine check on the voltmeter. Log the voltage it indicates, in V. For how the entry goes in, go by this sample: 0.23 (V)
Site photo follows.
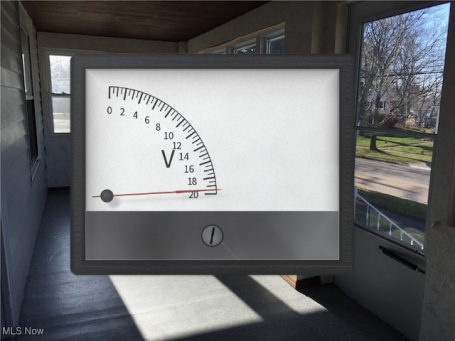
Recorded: 19.5 (V)
